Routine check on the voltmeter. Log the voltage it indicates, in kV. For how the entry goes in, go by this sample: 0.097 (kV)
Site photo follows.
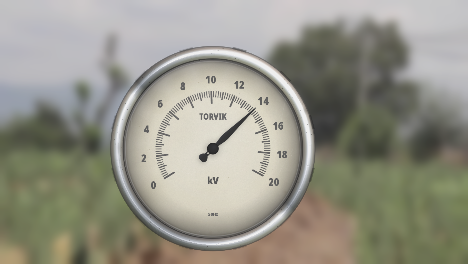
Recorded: 14 (kV)
